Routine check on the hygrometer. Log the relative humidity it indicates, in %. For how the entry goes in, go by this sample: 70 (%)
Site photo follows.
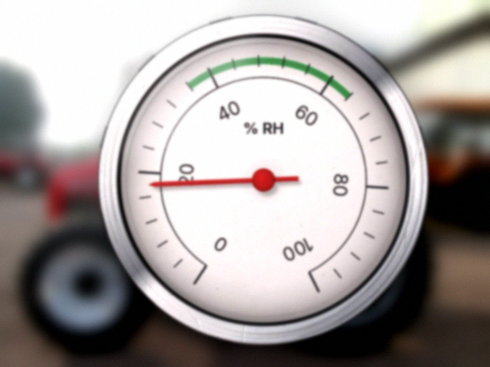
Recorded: 18 (%)
